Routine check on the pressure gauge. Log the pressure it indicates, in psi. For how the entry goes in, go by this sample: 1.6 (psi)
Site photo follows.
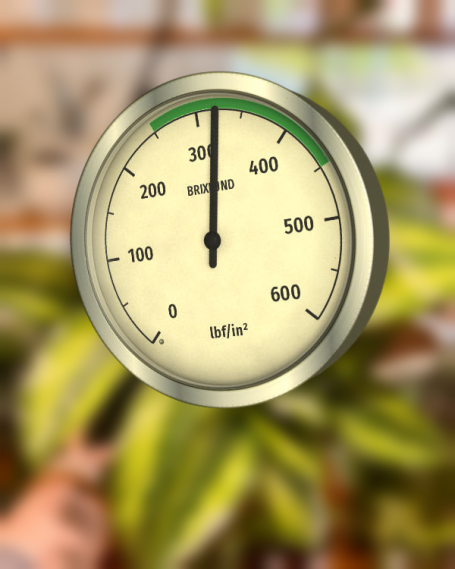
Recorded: 325 (psi)
